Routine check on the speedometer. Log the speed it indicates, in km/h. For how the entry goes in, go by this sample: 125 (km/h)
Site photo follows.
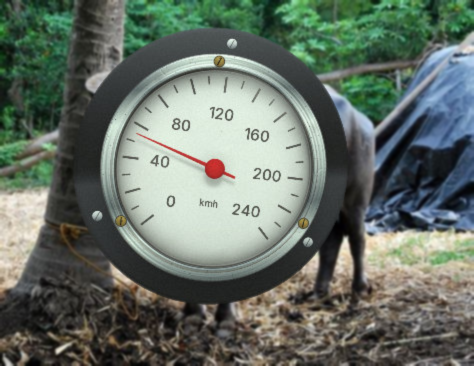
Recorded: 55 (km/h)
